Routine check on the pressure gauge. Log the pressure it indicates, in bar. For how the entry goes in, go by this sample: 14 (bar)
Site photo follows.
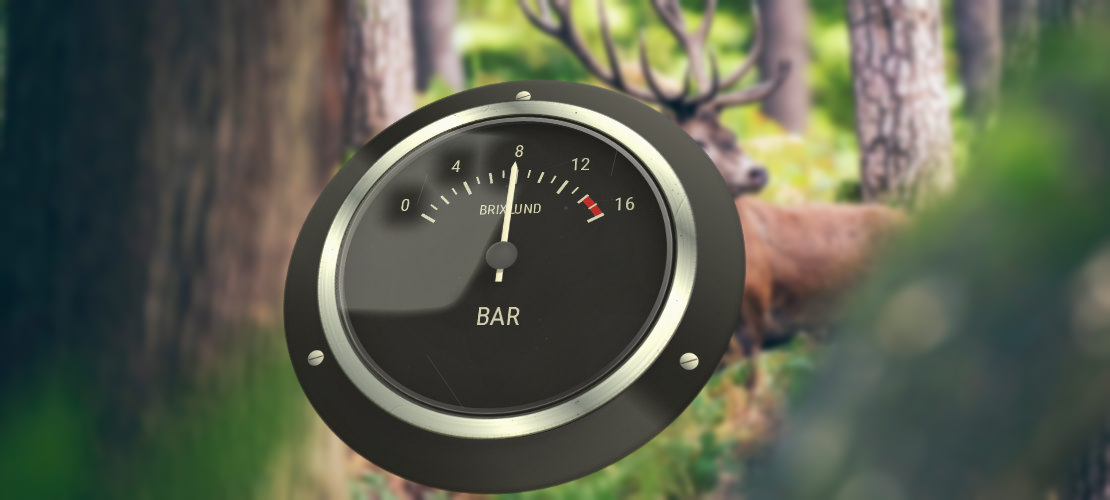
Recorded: 8 (bar)
